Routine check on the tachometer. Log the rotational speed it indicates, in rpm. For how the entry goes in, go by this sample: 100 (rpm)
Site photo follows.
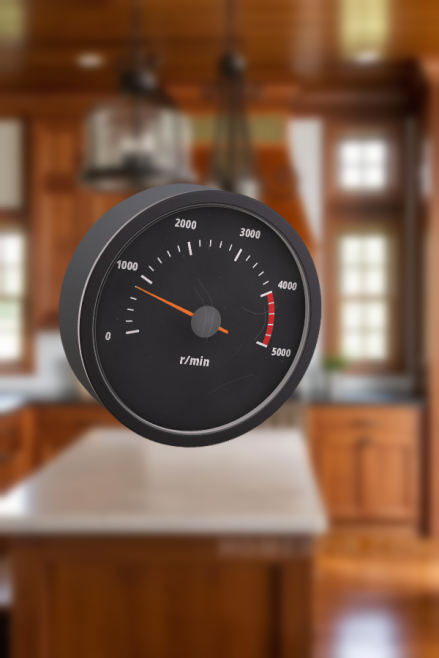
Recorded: 800 (rpm)
